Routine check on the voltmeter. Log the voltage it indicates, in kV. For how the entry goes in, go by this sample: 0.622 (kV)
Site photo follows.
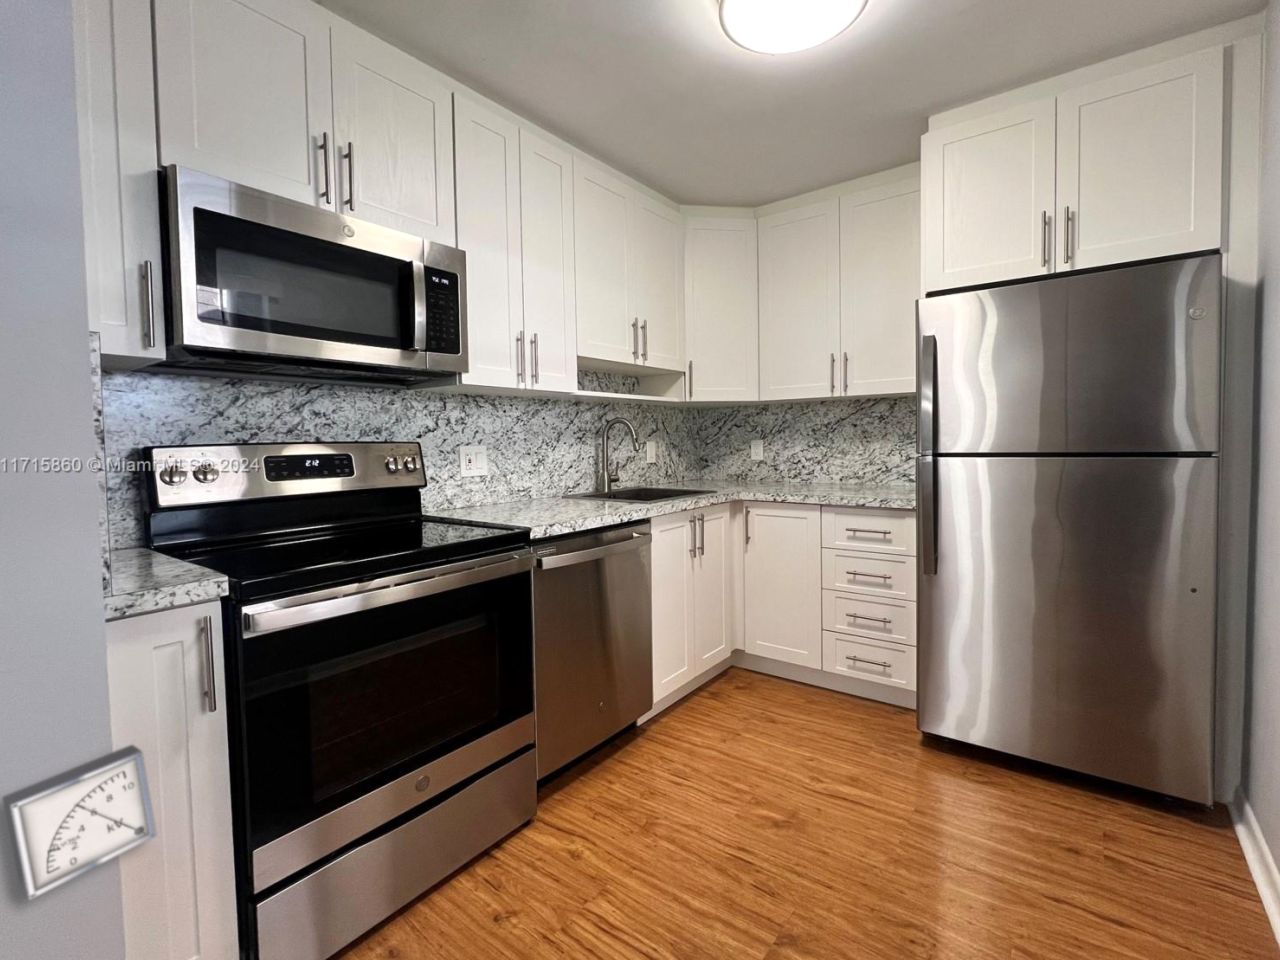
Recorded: 6 (kV)
